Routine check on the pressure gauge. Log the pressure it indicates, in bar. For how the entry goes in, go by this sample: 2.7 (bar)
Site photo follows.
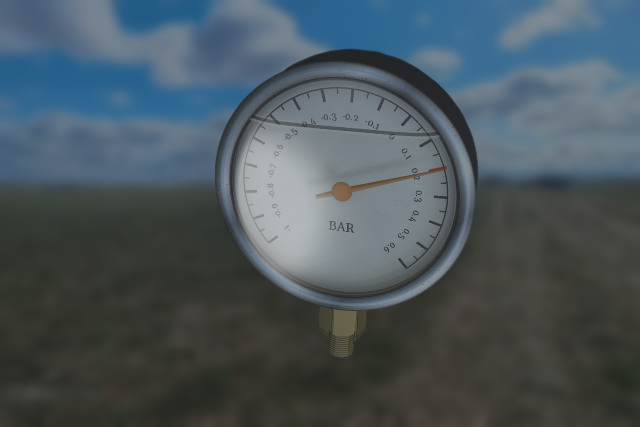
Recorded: 0.2 (bar)
